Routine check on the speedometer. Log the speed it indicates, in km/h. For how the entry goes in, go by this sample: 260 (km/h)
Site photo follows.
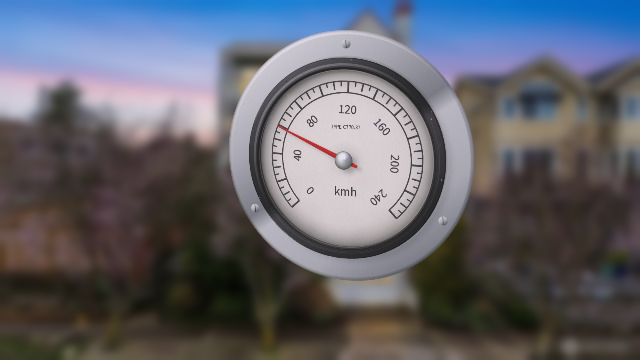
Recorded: 60 (km/h)
